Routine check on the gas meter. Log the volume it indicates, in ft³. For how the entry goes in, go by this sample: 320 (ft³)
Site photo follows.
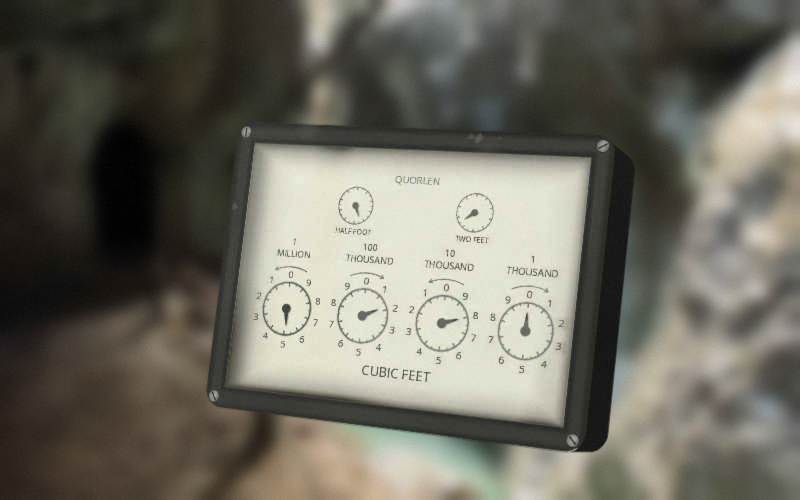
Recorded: 518000 (ft³)
